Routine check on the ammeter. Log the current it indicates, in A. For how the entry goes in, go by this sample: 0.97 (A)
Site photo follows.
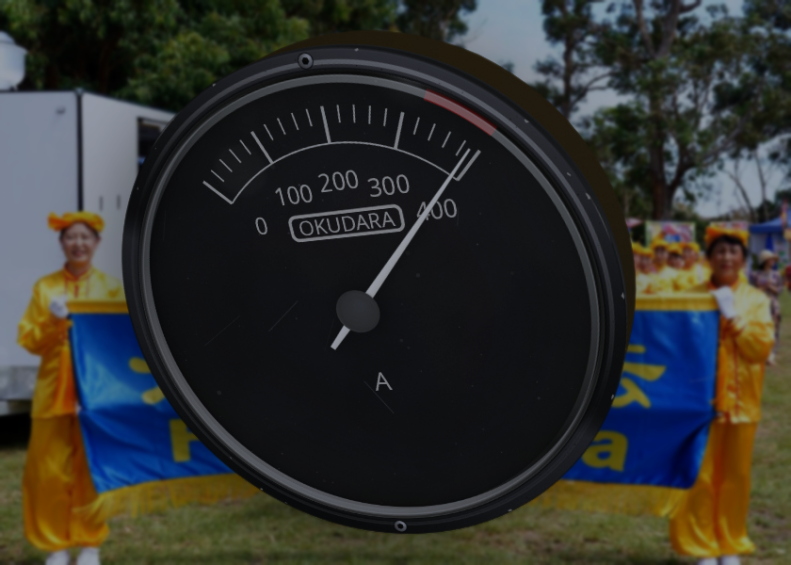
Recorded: 390 (A)
